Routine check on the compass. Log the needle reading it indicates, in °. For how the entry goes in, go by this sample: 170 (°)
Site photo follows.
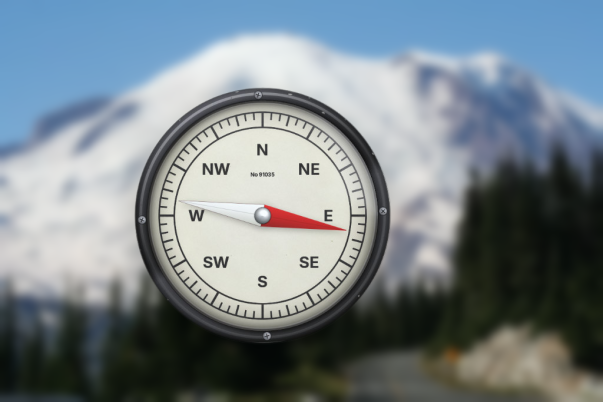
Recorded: 100 (°)
